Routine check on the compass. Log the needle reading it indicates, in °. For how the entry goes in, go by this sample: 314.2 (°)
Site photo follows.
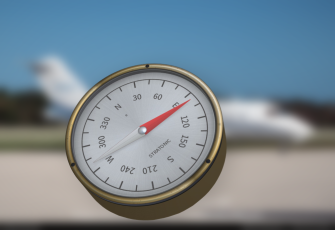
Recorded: 97.5 (°)
